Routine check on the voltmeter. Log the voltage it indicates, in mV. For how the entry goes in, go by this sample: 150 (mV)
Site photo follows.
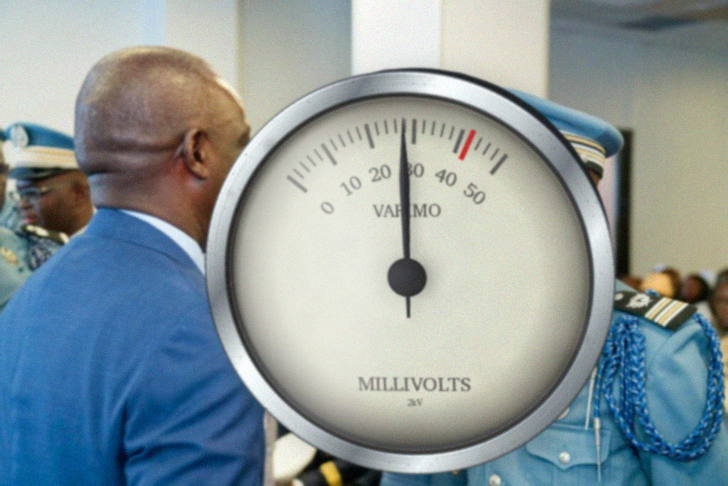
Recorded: 28 (mV)
